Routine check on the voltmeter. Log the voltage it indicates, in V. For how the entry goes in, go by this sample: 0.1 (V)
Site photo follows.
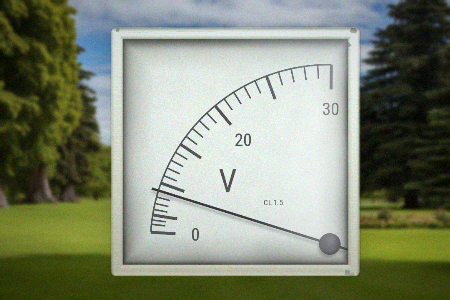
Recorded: 9 (V)
